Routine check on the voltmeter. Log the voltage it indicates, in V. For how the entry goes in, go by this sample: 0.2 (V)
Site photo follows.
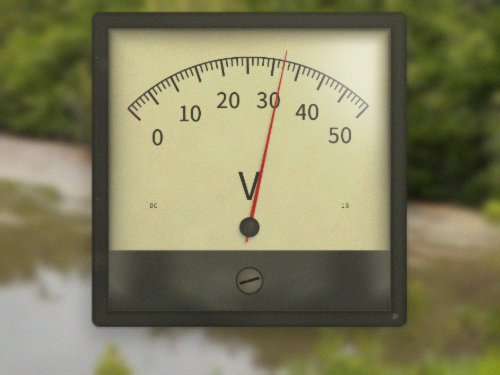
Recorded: 32 (V)
